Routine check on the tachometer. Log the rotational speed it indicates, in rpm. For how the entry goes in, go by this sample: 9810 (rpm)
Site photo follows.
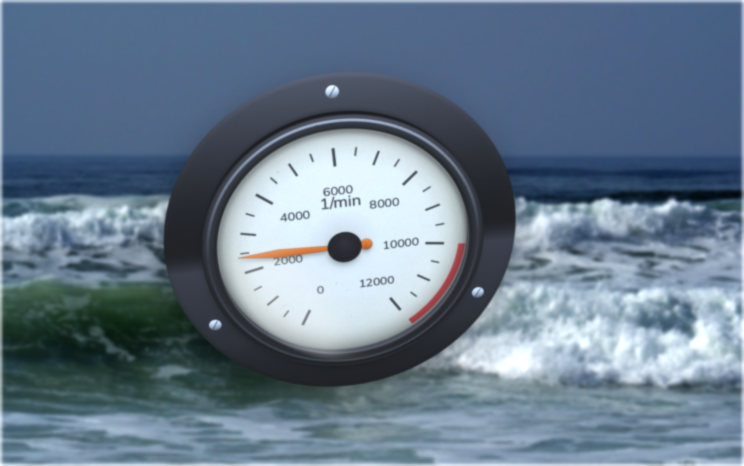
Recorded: 2500 (rpm)
